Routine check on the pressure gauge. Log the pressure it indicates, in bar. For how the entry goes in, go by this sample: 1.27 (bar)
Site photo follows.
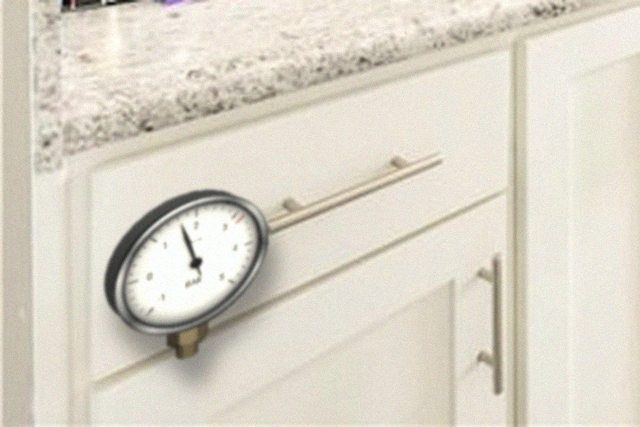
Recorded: 1.6 (bar)
